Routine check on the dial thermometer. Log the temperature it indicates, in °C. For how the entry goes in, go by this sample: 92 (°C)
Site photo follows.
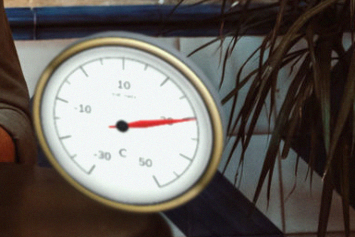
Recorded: 30 (°C)
